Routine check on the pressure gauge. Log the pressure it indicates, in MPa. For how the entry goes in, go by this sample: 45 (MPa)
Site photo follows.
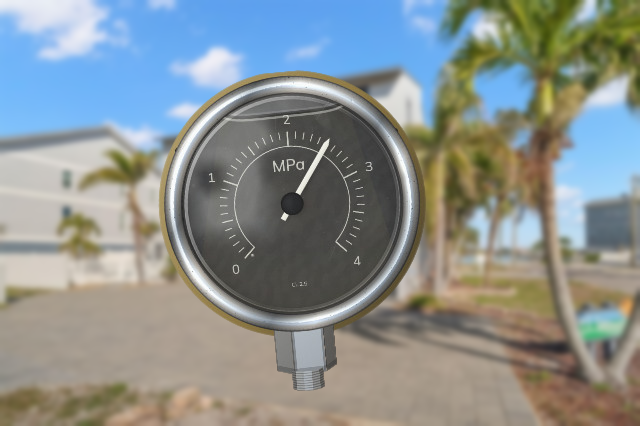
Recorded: 2.5 (MPa)
